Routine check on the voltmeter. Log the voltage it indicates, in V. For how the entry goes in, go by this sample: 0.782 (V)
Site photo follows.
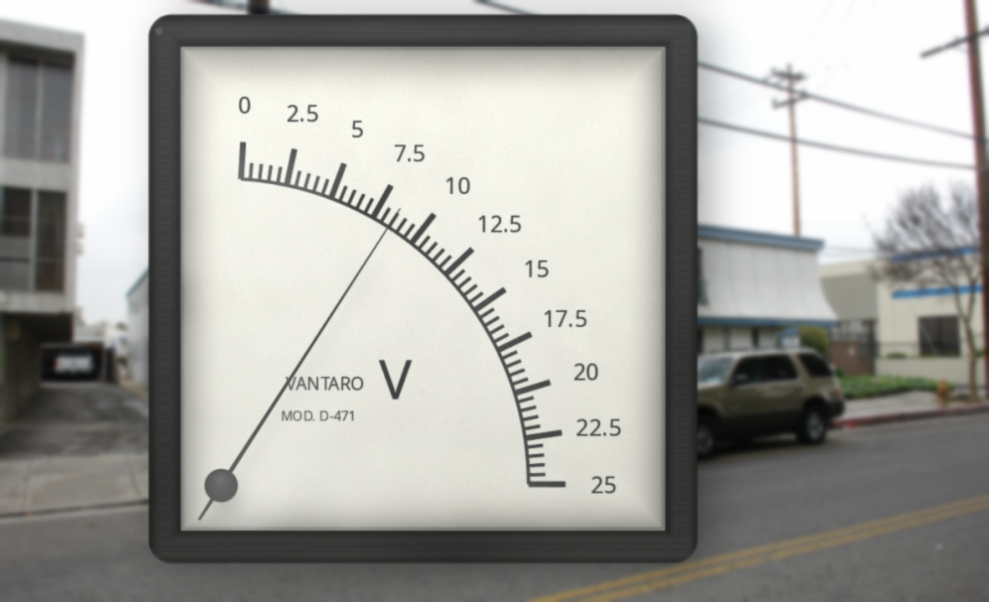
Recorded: 8.5 (V)
